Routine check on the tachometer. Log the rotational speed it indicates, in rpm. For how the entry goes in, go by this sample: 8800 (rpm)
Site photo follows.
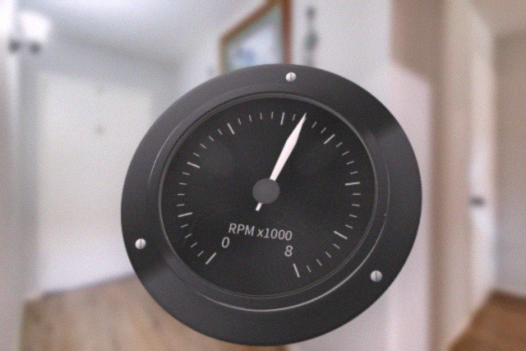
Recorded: 4400 (rpm)
